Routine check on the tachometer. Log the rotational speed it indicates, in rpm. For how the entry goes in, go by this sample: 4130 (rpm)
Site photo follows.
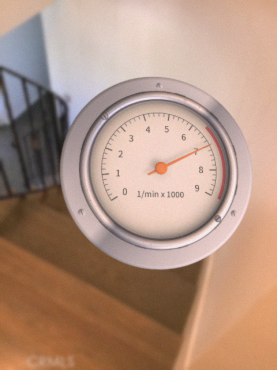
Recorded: 7000 (rpm)
